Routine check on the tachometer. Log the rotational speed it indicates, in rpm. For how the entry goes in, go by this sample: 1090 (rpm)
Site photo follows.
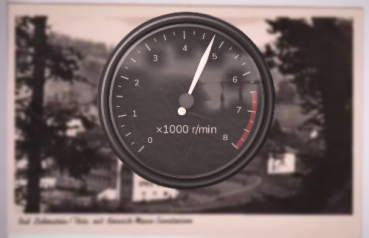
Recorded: 4750 (rpm)
